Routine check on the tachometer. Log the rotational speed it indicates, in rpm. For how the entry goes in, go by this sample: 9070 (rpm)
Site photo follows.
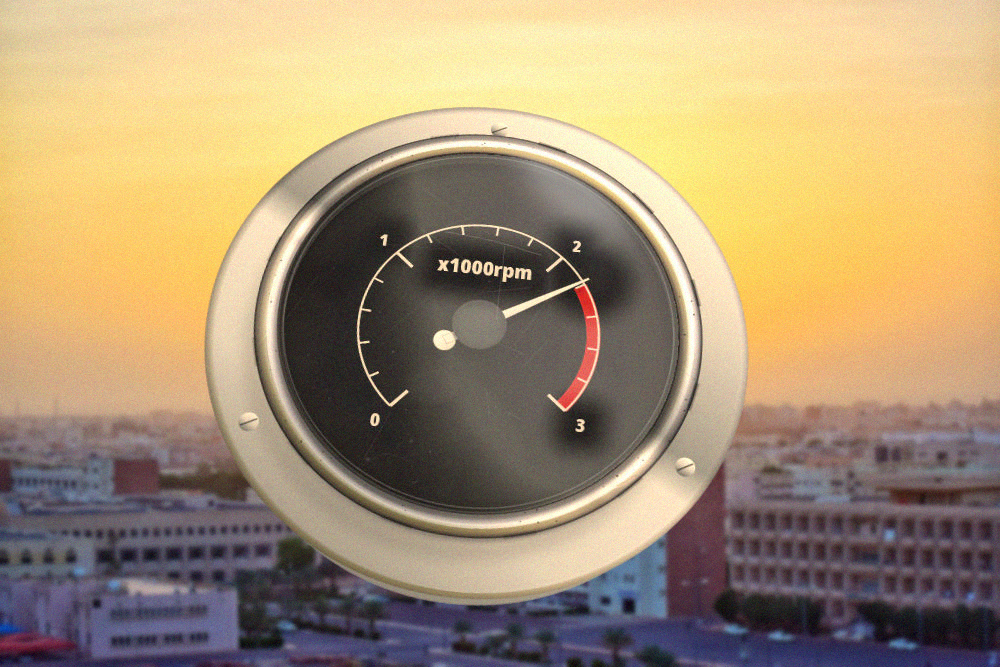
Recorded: 2200 (rpm)
